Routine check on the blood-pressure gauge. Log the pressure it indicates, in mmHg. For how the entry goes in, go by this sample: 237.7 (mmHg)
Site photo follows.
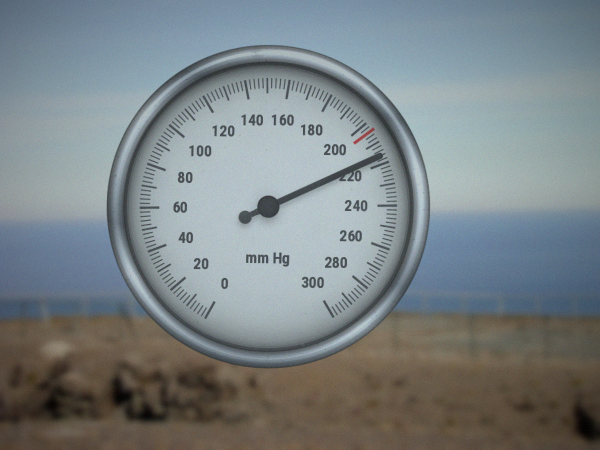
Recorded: 216 (mmHg)
